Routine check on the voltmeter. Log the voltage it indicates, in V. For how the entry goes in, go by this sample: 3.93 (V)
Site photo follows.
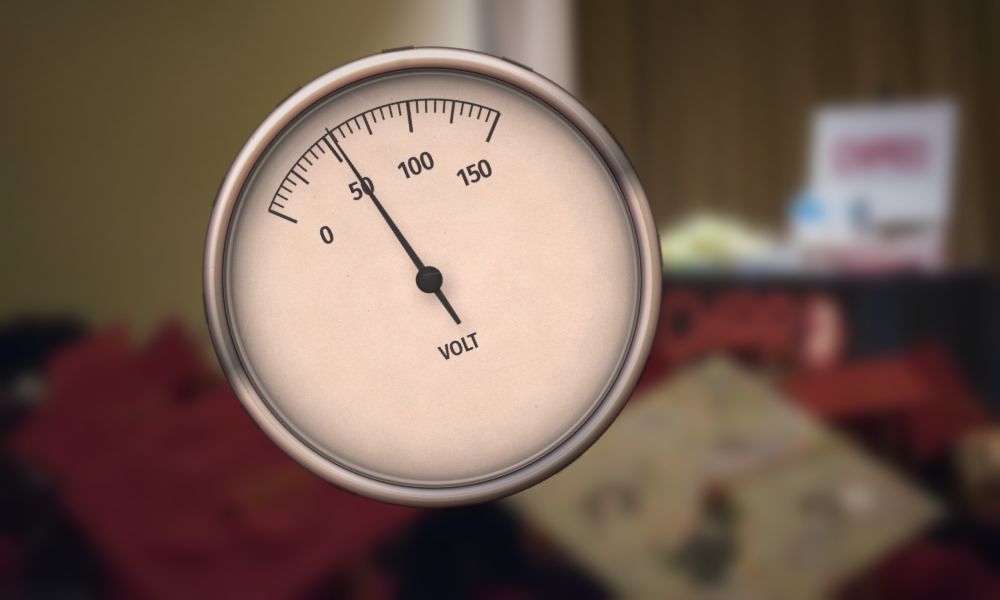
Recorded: 55 (V)
